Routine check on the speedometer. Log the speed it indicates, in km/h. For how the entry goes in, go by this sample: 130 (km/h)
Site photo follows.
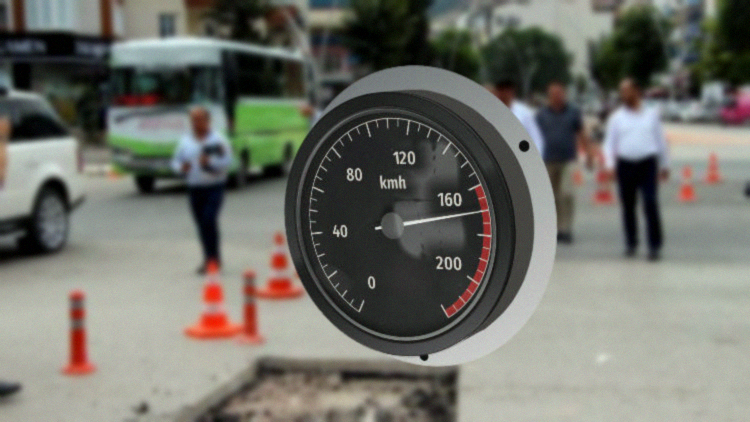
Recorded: 170 (km/h)
